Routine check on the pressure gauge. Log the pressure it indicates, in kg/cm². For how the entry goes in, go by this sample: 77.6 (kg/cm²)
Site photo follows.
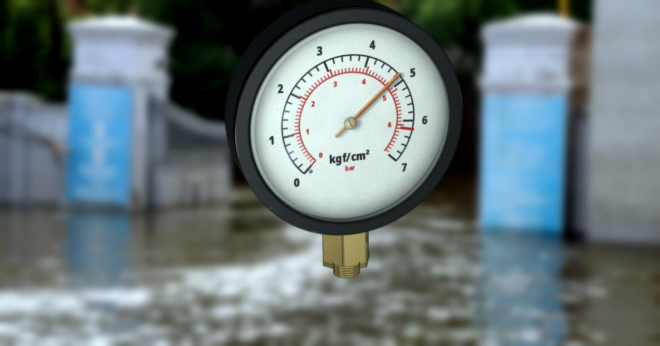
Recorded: 4.8 (kg/cm²)
